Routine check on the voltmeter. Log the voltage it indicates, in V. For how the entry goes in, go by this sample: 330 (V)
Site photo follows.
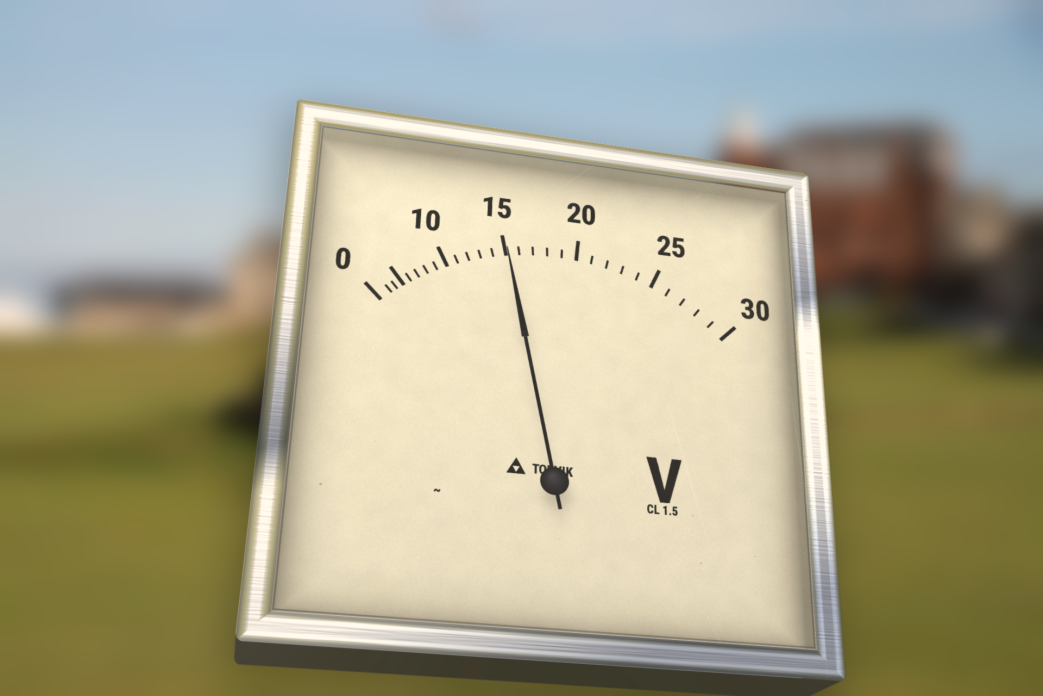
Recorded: 15 (V)
